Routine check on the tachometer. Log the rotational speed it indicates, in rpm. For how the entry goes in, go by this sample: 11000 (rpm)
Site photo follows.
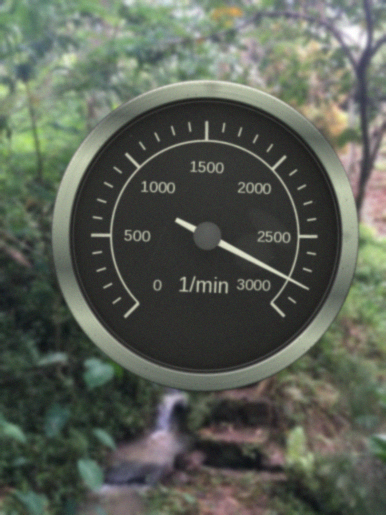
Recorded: 2800 (rpm)
